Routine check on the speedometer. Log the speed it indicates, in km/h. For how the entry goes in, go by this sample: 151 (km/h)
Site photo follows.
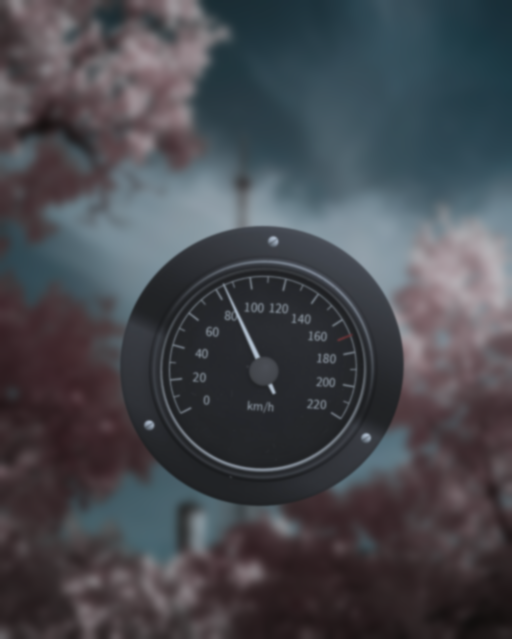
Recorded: 85 (km/h)
